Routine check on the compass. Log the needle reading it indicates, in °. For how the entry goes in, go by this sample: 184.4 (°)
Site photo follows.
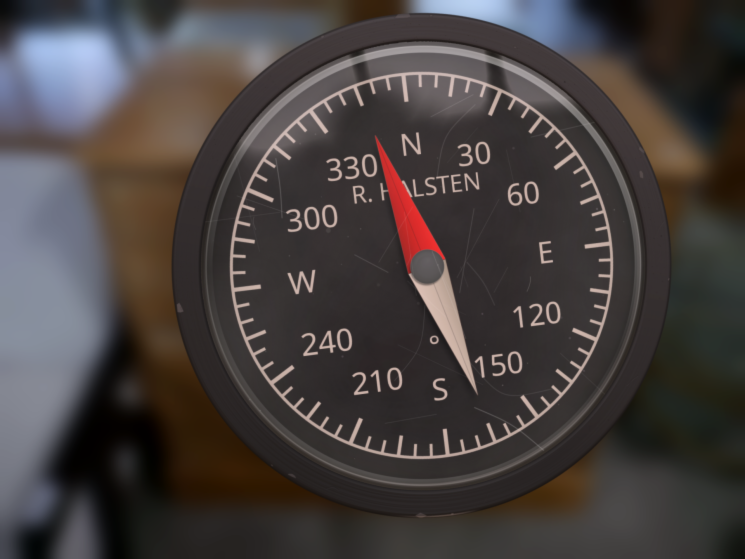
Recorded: 345 (°)
